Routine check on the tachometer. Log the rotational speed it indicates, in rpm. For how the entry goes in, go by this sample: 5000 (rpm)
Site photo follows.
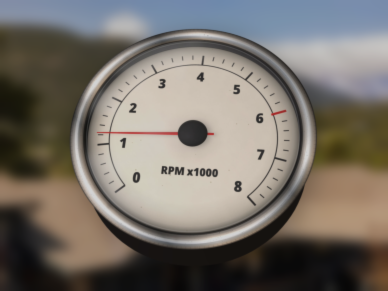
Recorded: 1200 (rpm)
